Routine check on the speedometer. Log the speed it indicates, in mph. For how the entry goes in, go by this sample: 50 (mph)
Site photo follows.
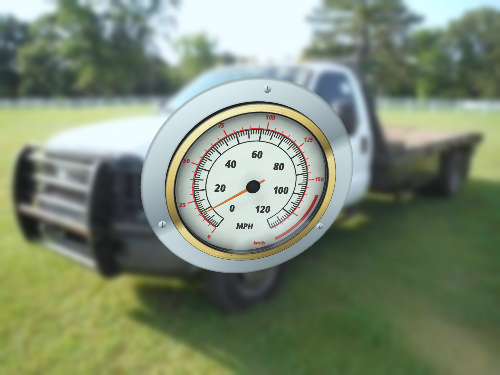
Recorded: 10 (mph)
